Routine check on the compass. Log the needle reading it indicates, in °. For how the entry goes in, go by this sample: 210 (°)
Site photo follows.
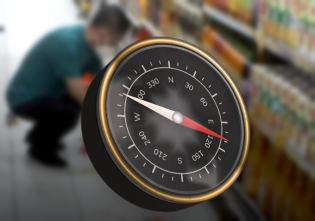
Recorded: 110 (°)
